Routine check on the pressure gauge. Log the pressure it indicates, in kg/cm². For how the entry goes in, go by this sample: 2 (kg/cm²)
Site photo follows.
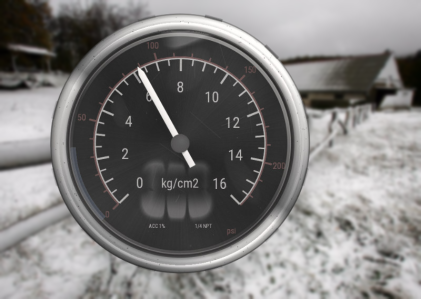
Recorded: 6.25 (kg/cm²)
